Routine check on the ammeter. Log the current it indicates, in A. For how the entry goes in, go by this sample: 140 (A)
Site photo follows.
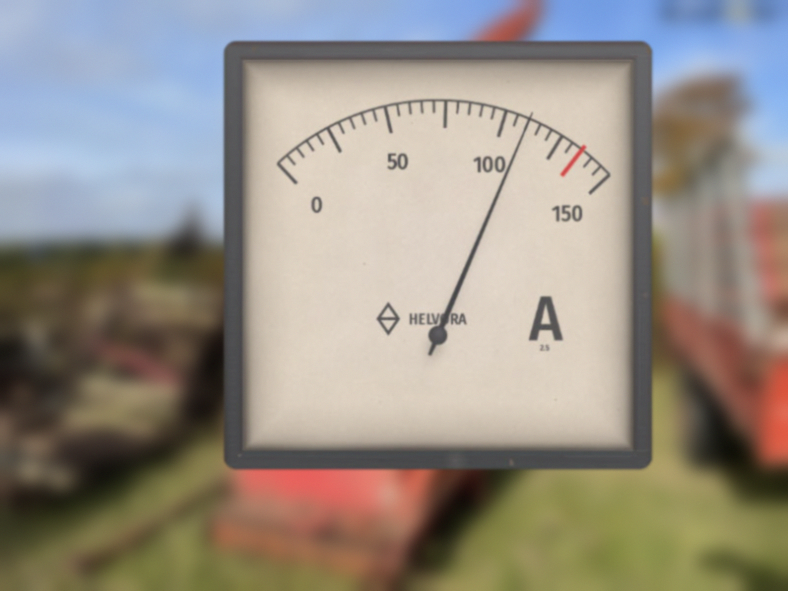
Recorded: 110 (A)
